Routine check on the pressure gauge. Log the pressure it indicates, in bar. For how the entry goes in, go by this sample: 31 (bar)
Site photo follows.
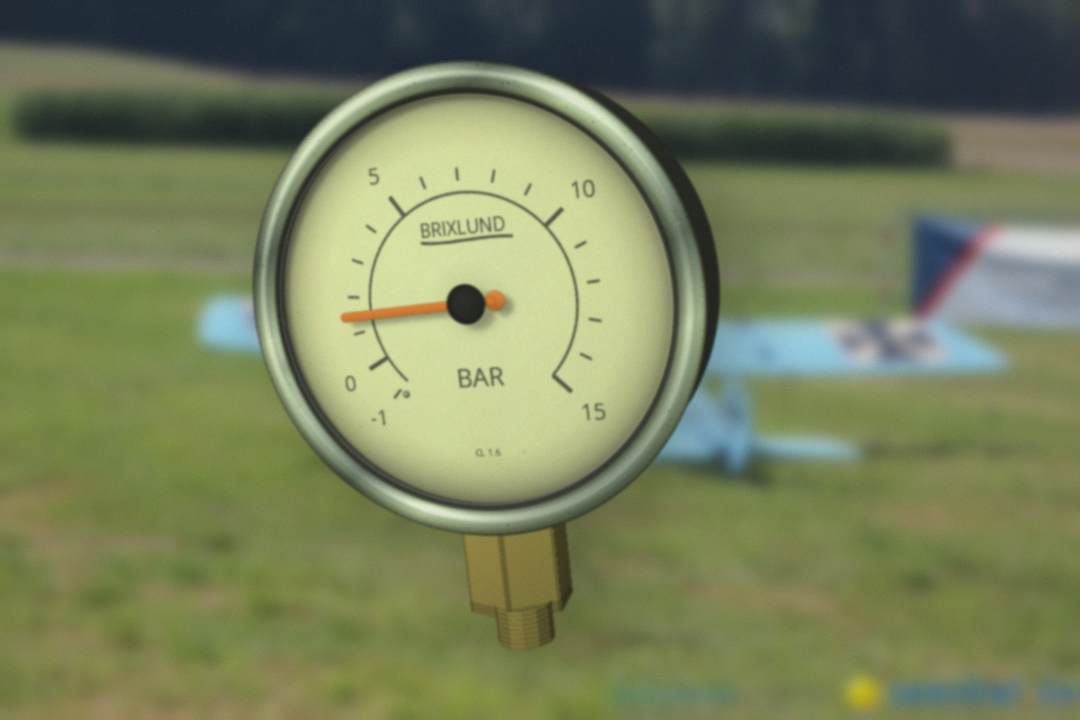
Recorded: 1.5 (bar)
